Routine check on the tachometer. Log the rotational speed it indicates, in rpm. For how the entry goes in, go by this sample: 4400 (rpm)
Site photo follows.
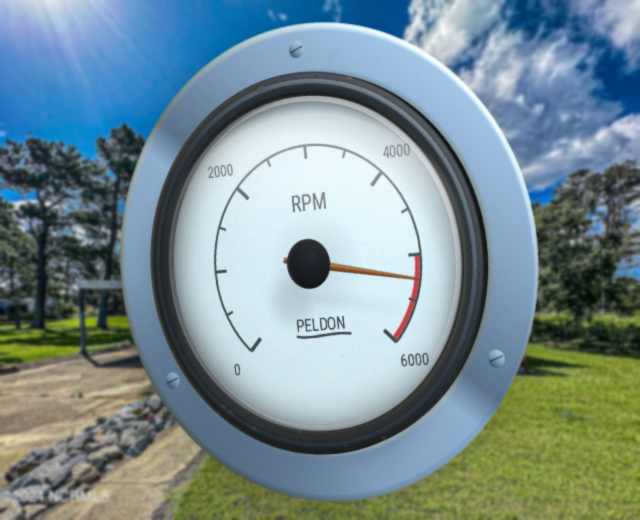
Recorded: 5250 (rpm)
